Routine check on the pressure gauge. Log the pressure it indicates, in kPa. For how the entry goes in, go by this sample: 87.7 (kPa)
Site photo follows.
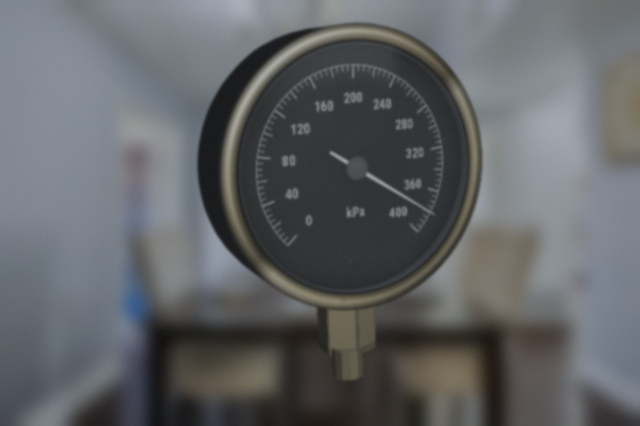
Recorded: 380 (kPa)
